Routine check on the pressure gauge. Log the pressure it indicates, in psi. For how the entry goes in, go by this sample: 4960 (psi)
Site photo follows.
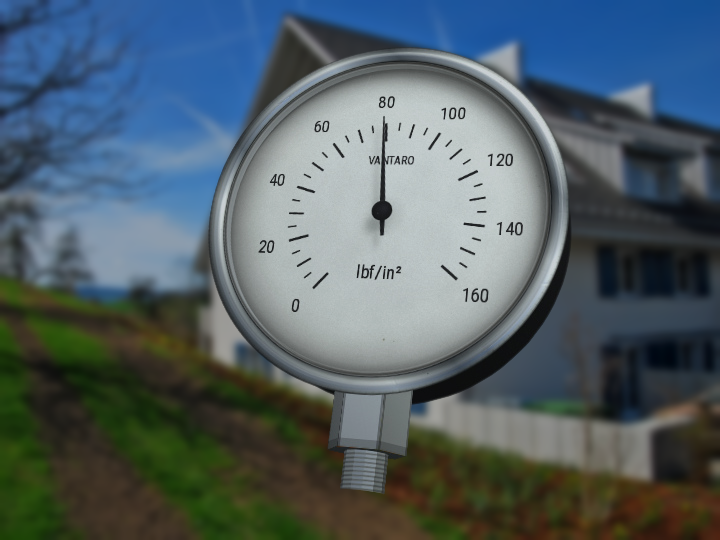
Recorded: 80 (psi)
